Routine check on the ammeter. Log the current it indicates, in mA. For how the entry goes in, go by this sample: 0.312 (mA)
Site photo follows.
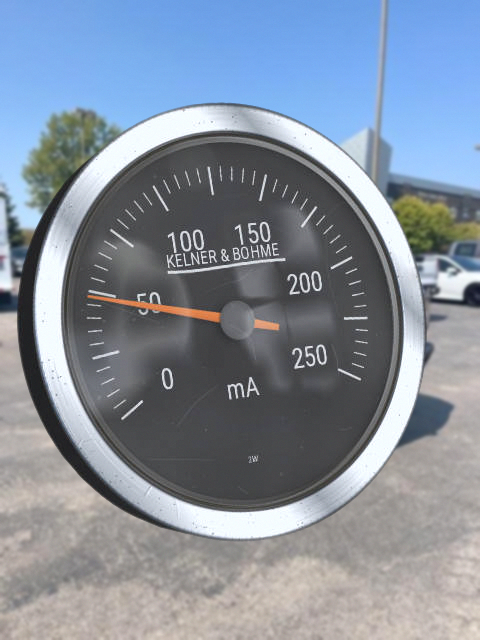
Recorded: 47.5 (mA)
